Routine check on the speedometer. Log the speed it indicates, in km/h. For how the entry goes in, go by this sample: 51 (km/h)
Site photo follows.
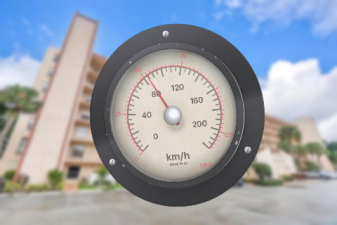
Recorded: 85 (km/h)
